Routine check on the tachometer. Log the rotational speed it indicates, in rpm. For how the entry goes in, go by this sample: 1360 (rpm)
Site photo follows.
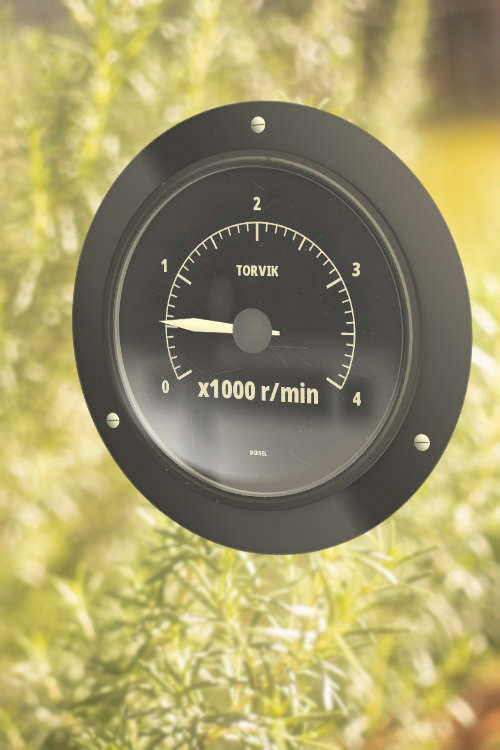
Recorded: 550 (rpm)
